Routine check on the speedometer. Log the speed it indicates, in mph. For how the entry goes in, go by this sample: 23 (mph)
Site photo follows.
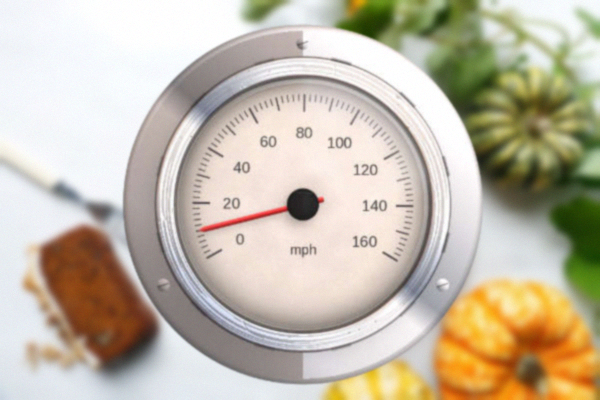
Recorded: 10 (mph)
